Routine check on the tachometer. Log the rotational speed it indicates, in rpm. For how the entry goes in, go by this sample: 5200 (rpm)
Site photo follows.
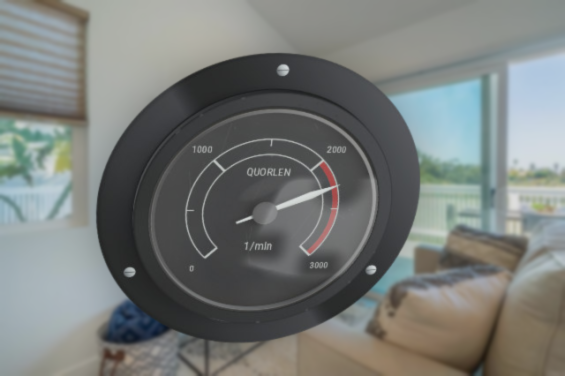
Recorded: 2250 (rpm)
